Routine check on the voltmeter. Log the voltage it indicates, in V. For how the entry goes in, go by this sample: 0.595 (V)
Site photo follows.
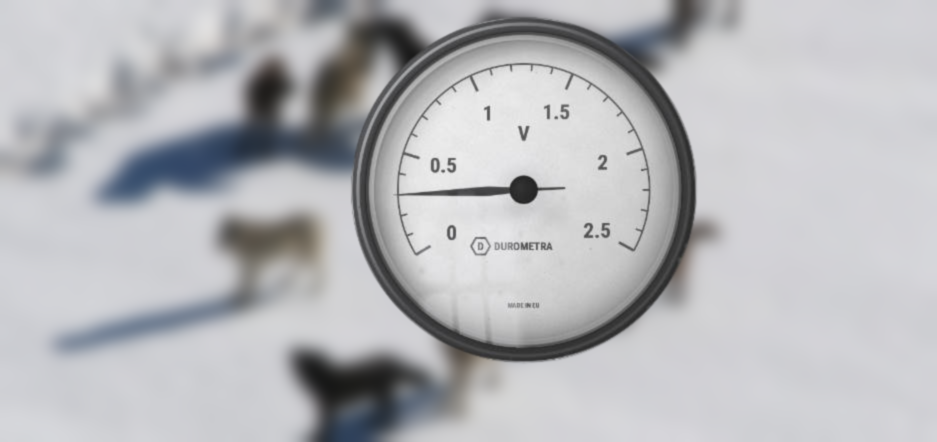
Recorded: 0.3 (V)
